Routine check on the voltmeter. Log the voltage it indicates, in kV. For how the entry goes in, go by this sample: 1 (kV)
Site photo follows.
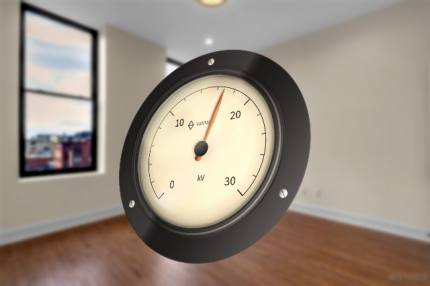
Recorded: 17 (kV)
